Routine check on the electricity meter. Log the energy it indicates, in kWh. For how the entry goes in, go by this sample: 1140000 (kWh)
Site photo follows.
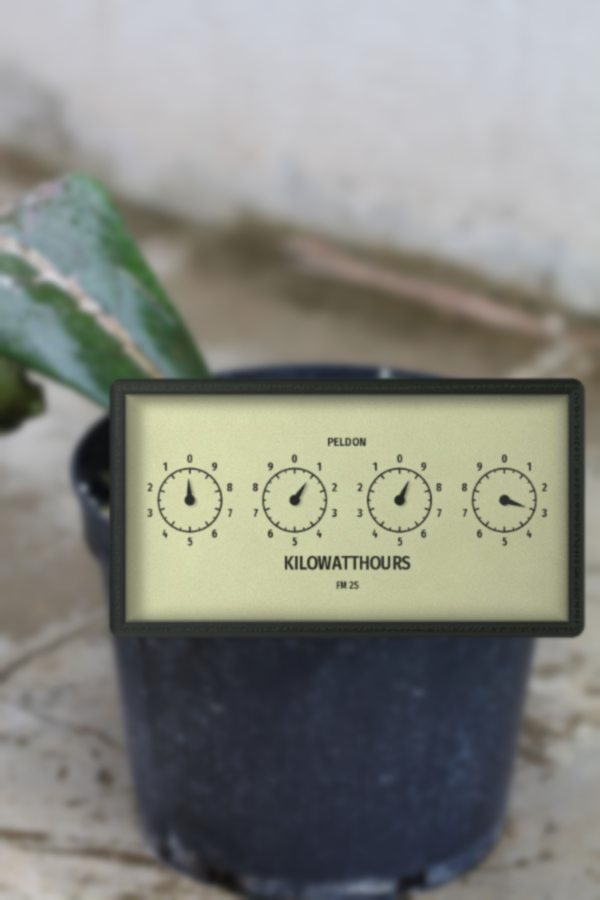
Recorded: 93 (kWh)
